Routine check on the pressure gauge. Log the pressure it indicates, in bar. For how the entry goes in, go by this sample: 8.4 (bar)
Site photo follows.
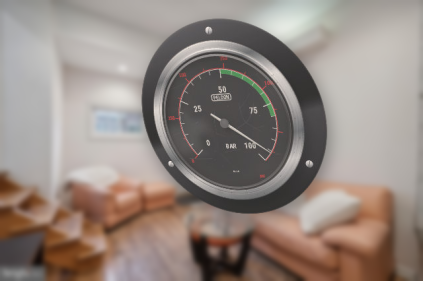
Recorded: 95 (bar)
